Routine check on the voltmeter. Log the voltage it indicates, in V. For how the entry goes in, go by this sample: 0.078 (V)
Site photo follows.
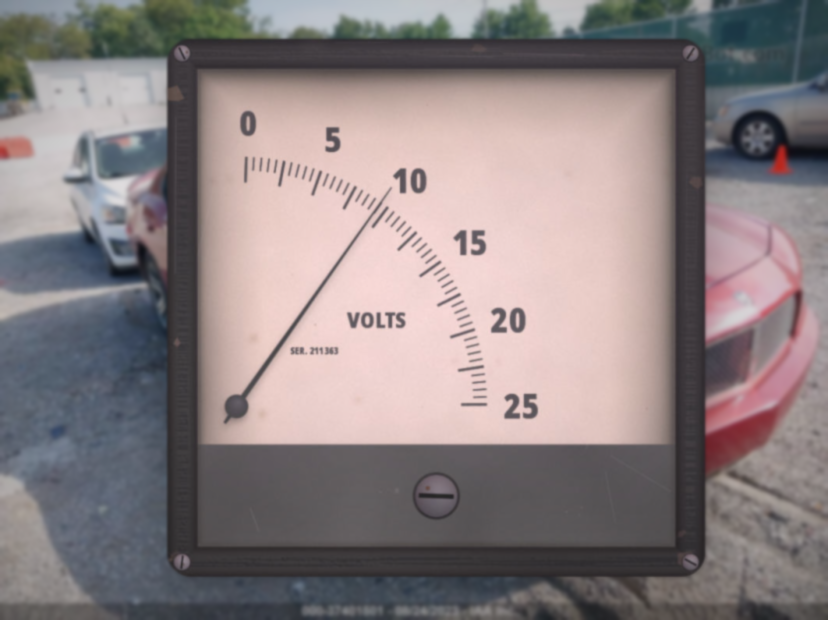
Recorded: 9.5 (V)
